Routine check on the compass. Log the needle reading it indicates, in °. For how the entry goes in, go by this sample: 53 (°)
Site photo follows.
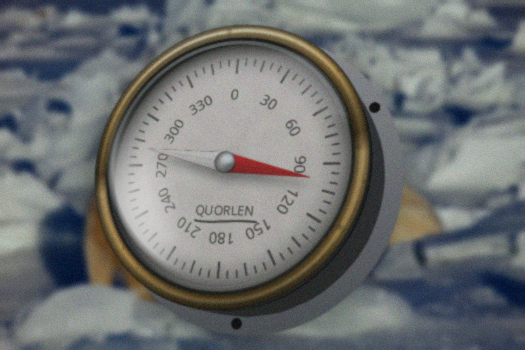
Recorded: 100 (°)
